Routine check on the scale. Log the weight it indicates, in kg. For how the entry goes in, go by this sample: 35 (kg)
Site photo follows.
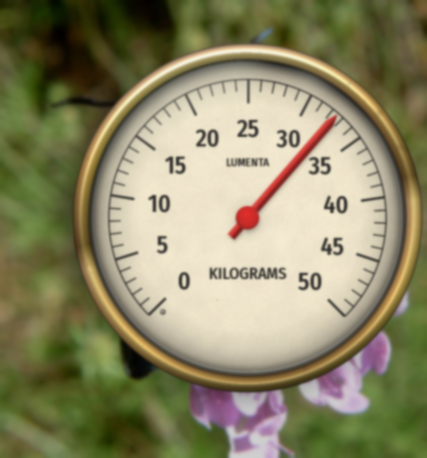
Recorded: 32.5 (kg)
